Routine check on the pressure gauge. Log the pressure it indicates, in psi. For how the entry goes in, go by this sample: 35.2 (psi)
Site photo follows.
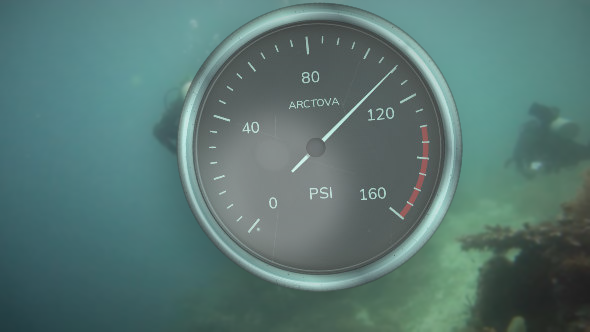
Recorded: 110 (psi)
